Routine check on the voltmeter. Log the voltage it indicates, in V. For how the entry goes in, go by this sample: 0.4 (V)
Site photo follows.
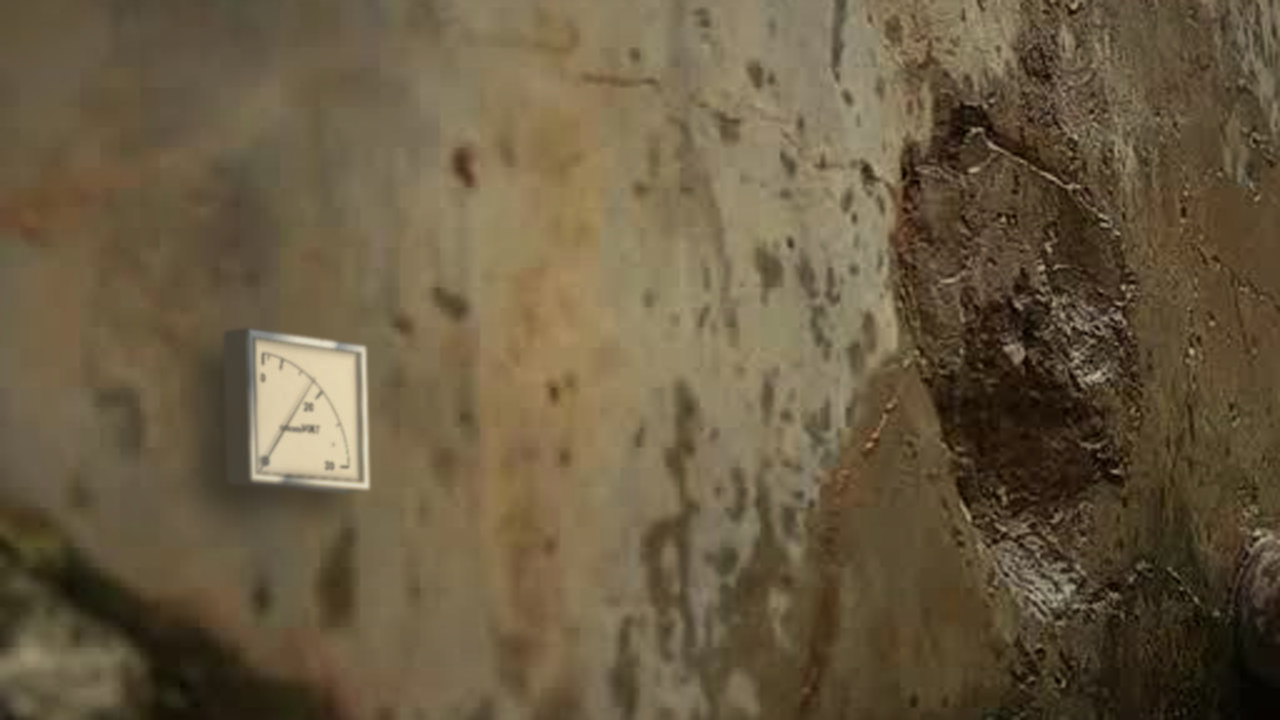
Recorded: 17.5 (V)
